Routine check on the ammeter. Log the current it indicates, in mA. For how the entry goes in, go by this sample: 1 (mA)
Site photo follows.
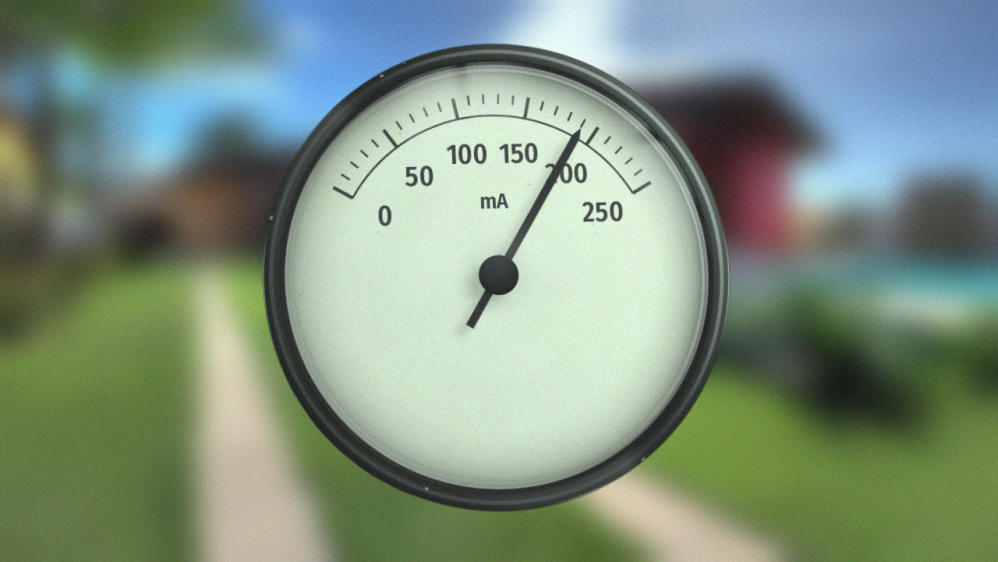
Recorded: 190 (mA)
